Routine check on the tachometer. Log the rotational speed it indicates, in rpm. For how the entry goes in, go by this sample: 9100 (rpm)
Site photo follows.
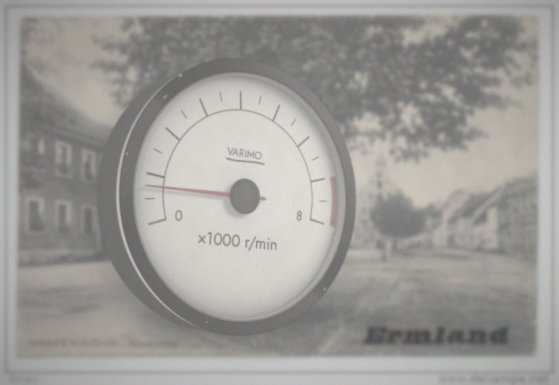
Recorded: 750 (rpm)
